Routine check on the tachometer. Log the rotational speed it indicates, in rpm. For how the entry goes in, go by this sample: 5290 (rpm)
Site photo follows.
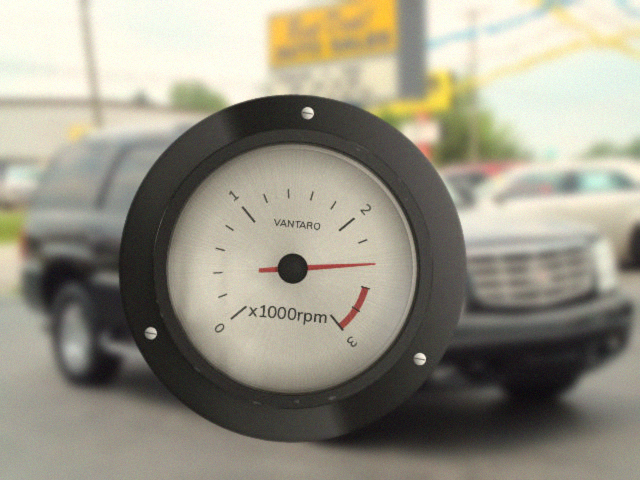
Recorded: 2400 (rpm)
